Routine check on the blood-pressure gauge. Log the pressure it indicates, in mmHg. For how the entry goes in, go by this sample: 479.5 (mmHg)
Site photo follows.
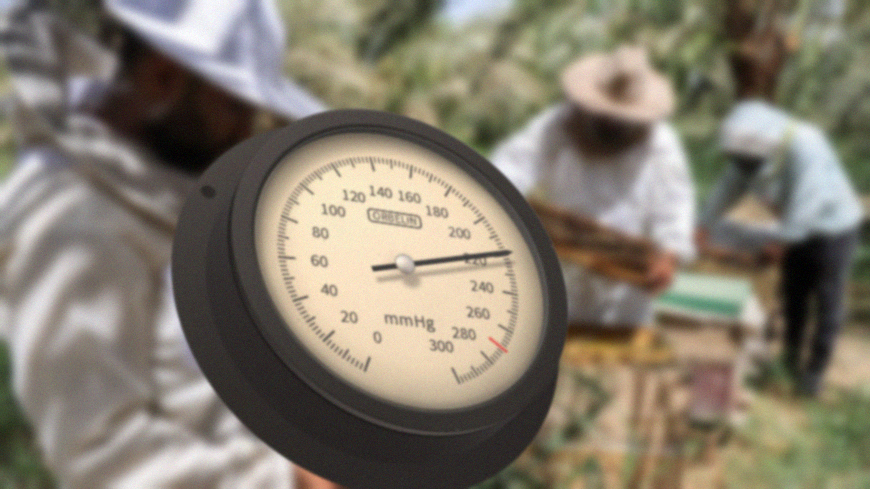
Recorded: 220 (mmHg)
